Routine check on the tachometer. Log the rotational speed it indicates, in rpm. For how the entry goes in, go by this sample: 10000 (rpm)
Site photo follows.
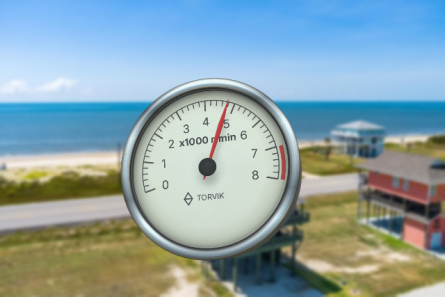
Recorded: 4800 (rpm)
